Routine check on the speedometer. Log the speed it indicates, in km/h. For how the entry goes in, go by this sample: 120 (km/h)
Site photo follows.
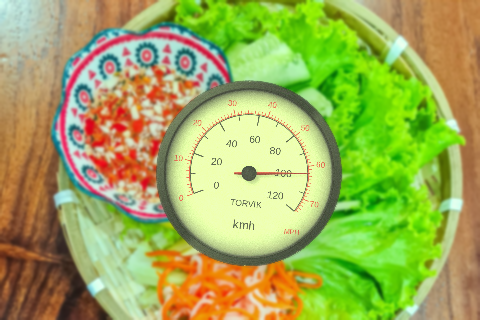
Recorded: 100 (km/h)
